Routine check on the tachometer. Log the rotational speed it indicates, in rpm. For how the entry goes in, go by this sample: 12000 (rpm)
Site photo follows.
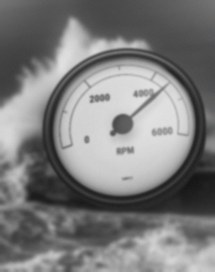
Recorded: 4500 (rpm)
